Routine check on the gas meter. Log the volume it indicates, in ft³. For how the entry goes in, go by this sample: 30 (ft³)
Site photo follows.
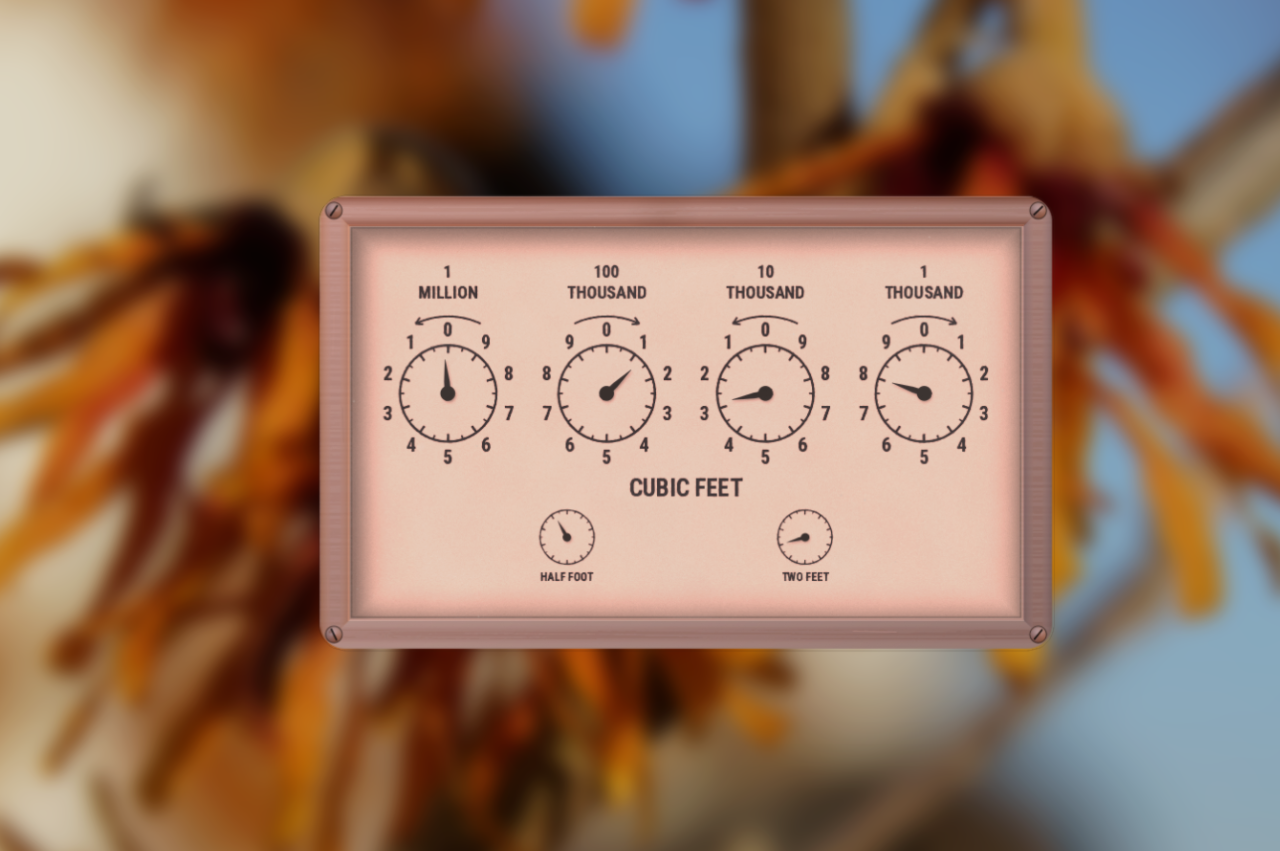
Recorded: 12800 (ft³)
